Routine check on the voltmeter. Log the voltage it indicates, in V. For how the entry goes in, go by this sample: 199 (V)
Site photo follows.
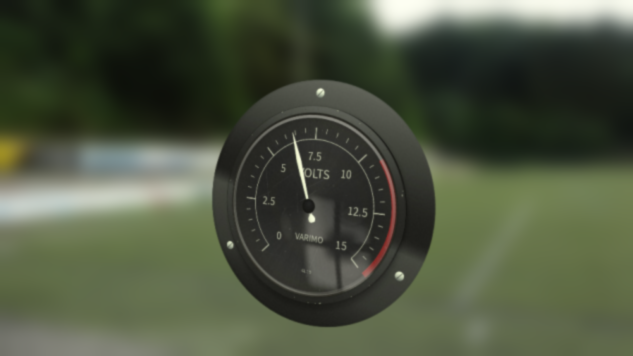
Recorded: 6.5 (V)
